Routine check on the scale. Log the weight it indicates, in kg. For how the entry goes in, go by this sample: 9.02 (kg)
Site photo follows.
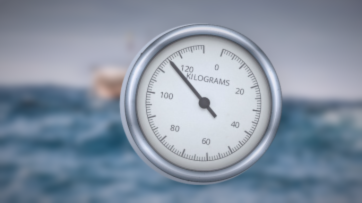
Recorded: 115 (kg)
